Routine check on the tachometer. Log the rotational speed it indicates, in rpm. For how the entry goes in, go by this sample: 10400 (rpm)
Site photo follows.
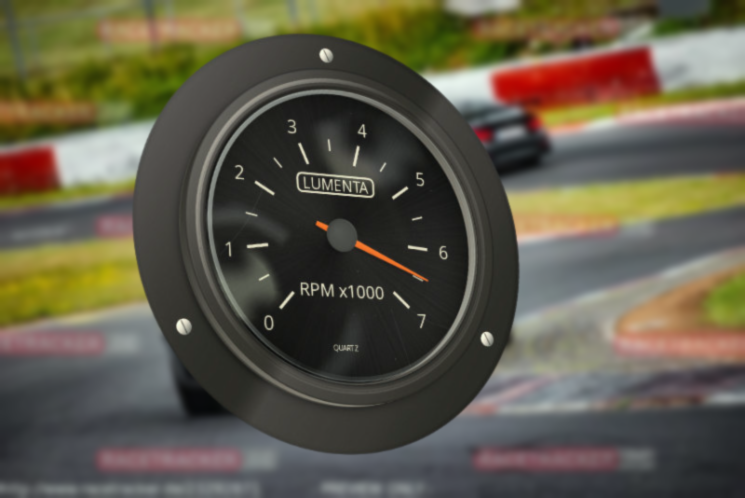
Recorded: 6500 (rpm)
